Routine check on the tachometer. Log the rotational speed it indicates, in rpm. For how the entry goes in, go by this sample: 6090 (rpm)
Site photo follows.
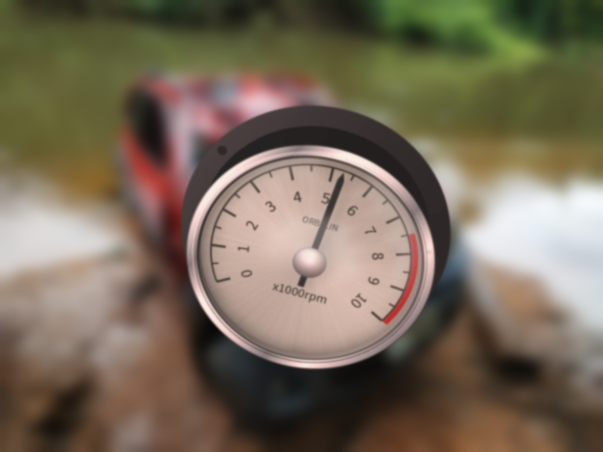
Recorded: 5250 (rpm)
